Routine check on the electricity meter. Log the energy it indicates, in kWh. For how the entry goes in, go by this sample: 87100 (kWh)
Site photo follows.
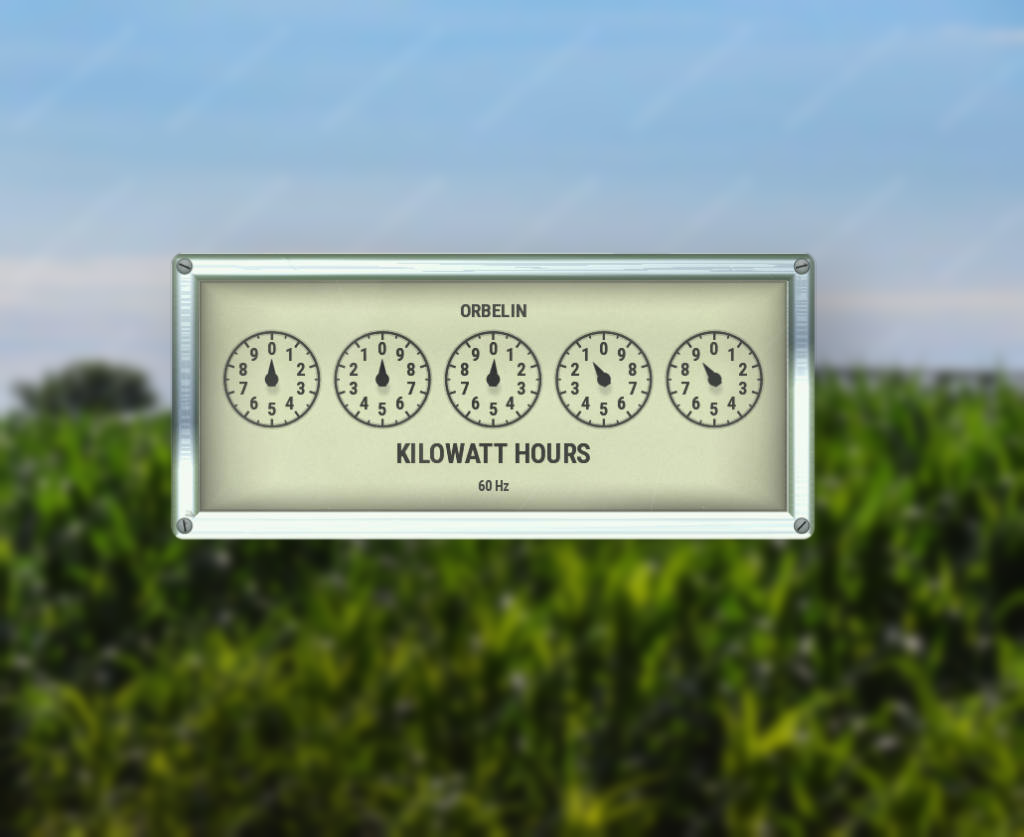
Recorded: 9 (kWh)
